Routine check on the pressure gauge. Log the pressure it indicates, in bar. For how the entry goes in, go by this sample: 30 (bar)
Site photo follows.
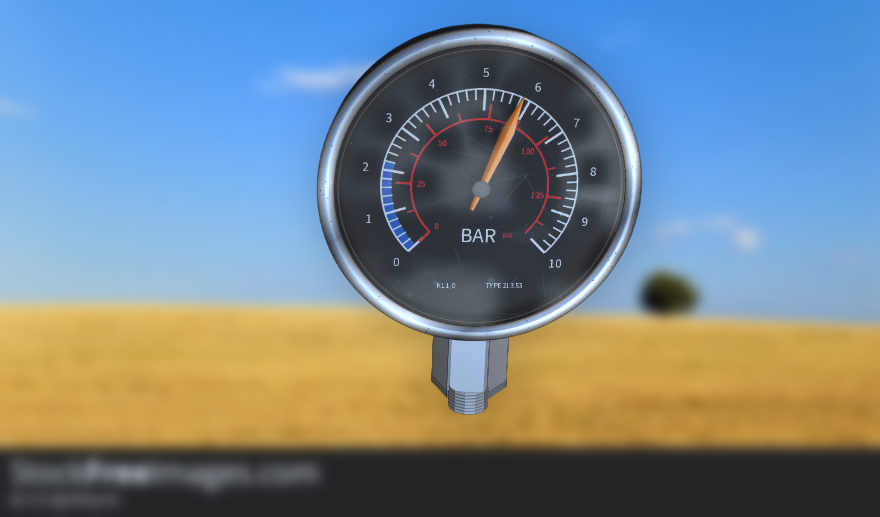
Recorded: 5.8 (bar)
